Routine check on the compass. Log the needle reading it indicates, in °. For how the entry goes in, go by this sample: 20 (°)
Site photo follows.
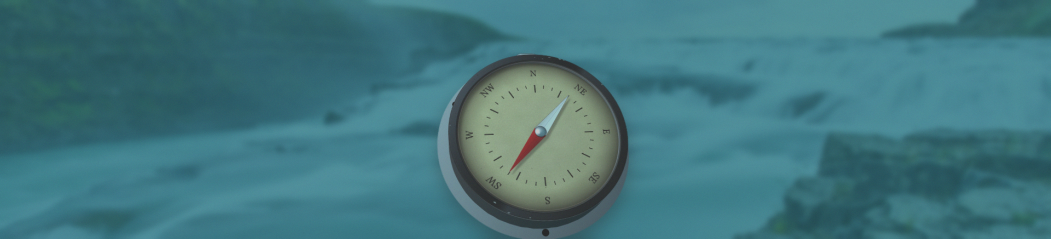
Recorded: 220 (°)
